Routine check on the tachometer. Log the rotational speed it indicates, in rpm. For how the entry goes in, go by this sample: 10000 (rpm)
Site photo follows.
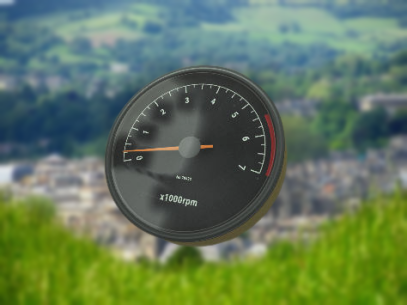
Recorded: 250 (rpm)
